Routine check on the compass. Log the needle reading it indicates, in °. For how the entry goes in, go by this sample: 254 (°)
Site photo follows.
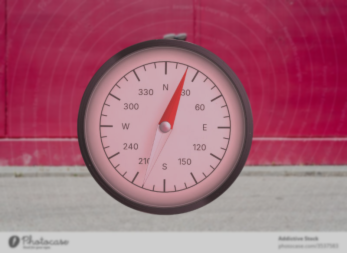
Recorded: 20 (°)
